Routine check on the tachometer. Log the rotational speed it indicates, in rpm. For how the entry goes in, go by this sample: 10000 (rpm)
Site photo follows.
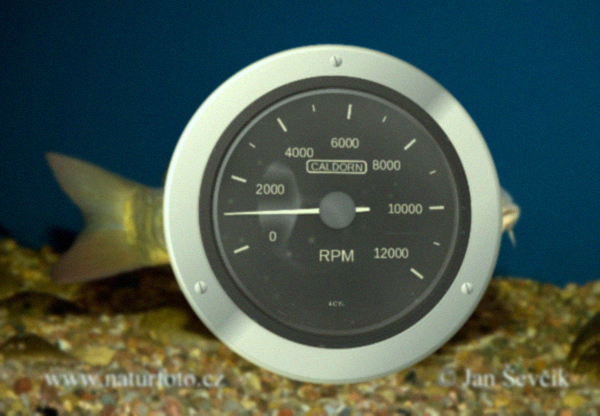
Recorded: 1000 (rpm)
